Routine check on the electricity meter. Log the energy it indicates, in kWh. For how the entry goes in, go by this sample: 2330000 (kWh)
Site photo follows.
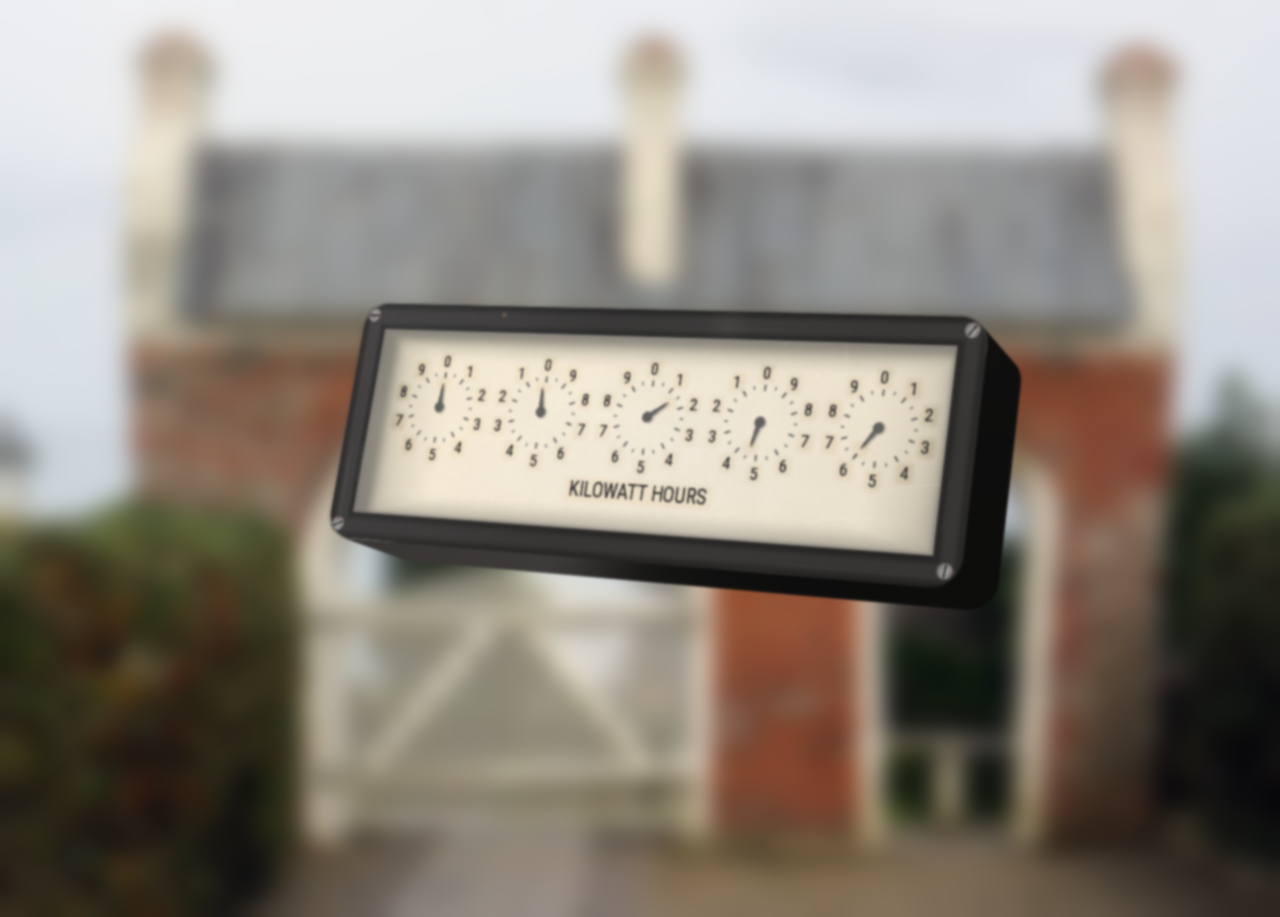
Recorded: 146 (kWh)
